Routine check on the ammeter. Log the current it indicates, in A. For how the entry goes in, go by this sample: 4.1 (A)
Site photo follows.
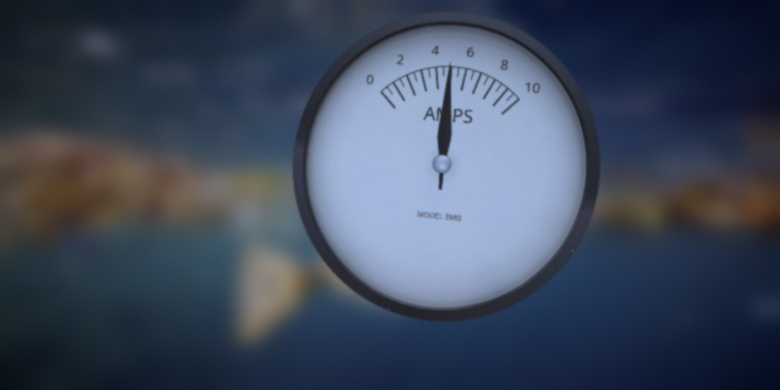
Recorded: 5 (A)
